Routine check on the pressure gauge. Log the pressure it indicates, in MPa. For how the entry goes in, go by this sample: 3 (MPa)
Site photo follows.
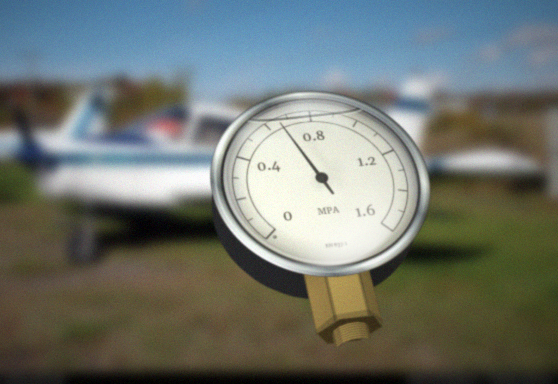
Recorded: 0.65 (MPa)
